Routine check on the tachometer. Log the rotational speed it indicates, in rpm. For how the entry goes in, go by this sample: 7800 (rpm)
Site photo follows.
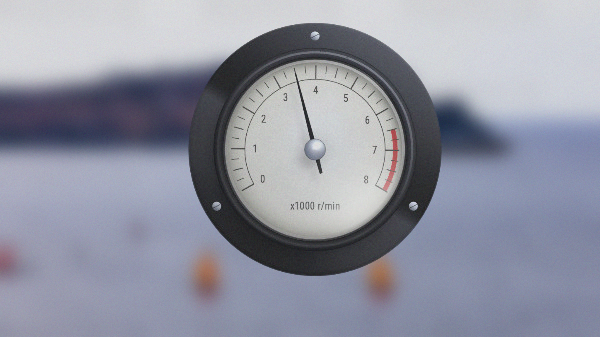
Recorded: 3500 (rpm)
